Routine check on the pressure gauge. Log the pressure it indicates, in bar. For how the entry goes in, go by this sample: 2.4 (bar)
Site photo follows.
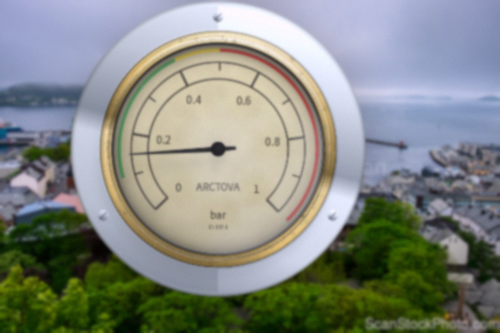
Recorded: 0.15 (bar)
